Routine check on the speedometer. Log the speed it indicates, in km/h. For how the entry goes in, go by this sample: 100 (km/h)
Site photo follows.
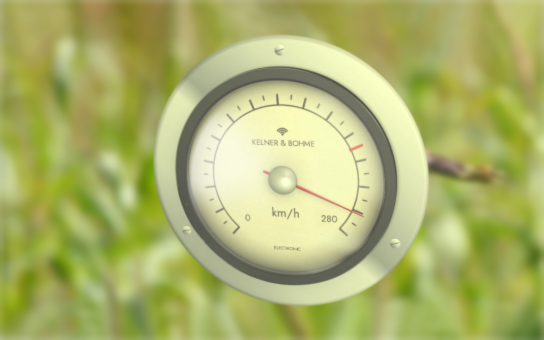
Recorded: 260 (km/h)
